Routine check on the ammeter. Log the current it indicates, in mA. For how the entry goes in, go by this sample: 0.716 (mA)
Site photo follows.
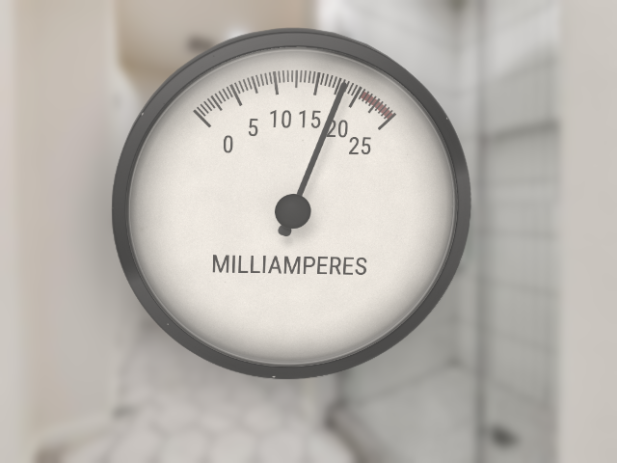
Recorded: 18 (mA)
